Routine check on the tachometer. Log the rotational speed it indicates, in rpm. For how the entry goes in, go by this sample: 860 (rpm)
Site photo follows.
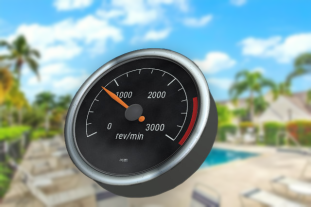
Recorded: 800 (rpm)
